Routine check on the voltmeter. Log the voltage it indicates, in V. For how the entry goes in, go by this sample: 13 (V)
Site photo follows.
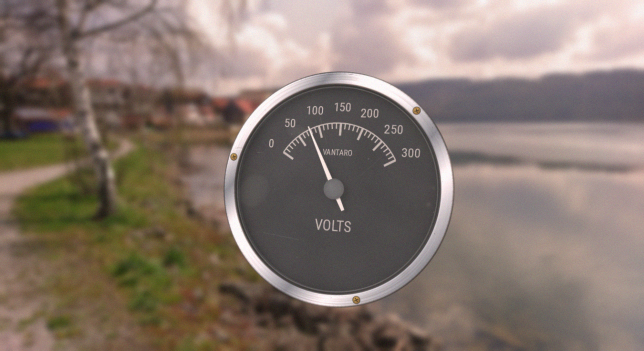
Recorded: 80 (V)
